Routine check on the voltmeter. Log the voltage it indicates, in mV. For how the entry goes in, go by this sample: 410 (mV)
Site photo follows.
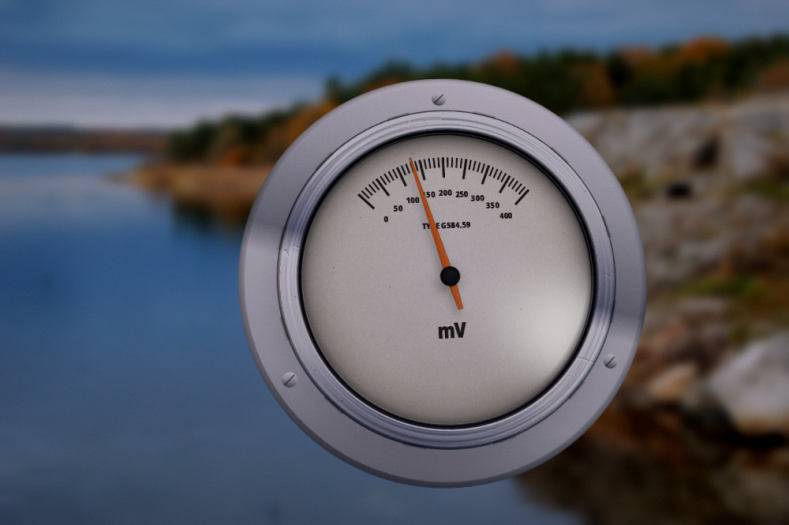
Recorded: 130 (mV)
